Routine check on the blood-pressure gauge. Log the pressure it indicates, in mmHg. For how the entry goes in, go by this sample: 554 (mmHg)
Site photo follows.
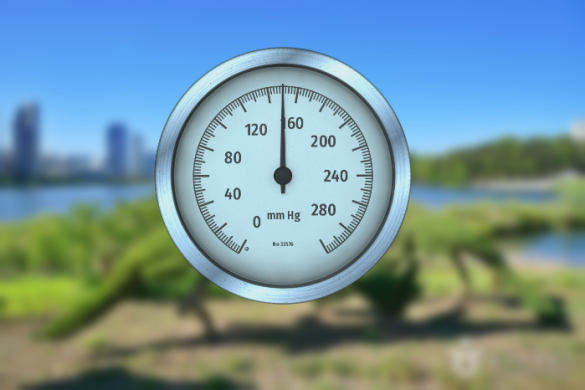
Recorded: 150 (mmHg)
